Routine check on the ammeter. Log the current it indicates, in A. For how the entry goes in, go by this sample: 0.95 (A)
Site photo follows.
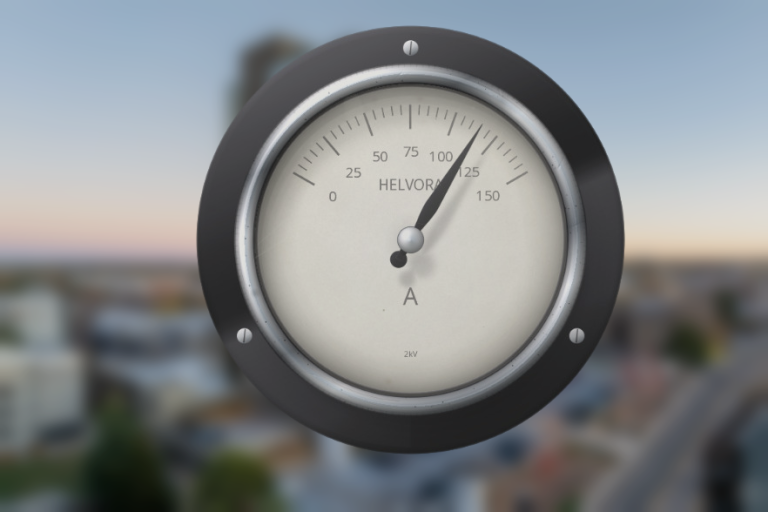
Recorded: 115 (A)
